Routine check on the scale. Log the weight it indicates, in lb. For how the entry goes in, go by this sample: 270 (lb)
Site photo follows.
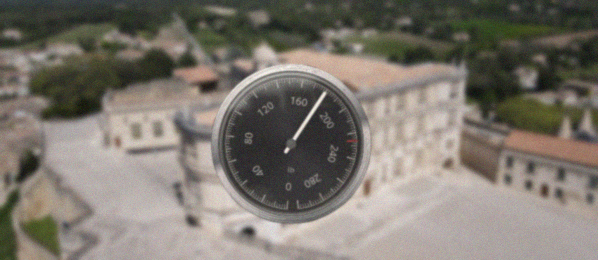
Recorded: 180 (lb)
